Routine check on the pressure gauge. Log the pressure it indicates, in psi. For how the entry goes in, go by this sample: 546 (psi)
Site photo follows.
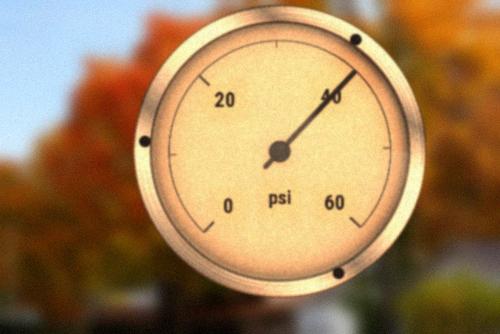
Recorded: 40 (psi)
